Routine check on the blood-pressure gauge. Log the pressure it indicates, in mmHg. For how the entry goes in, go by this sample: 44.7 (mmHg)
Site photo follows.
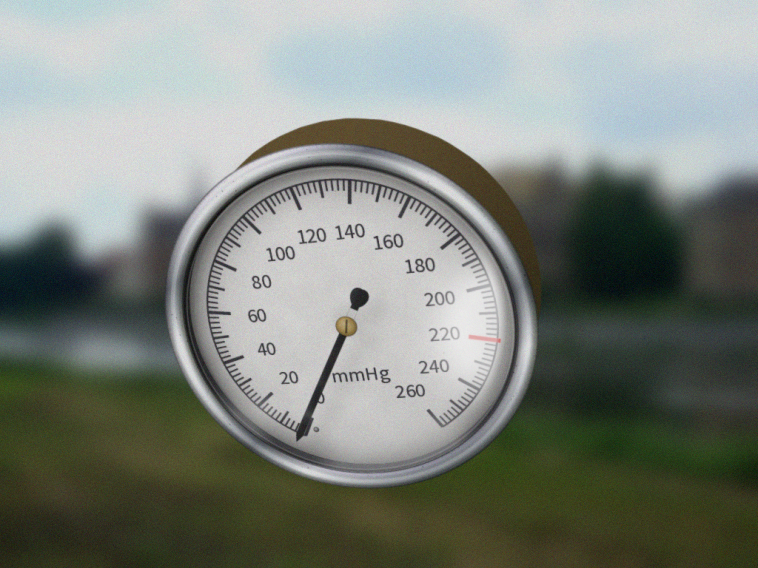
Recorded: 2 (mmHg)
